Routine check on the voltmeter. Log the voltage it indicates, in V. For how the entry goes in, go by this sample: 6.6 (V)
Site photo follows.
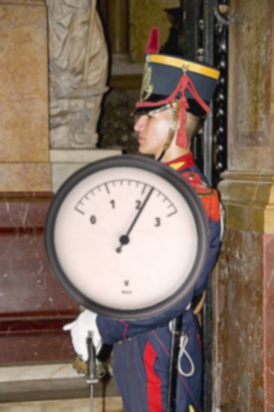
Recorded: 2.2 (V)
